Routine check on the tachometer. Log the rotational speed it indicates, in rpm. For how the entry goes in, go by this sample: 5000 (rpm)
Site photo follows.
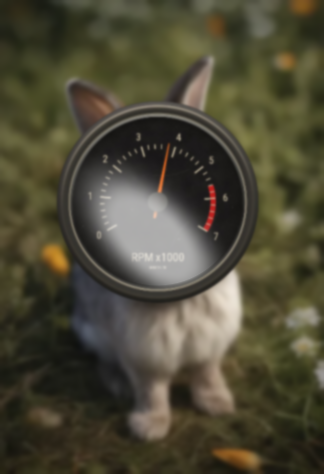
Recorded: 3800 (rpm)
